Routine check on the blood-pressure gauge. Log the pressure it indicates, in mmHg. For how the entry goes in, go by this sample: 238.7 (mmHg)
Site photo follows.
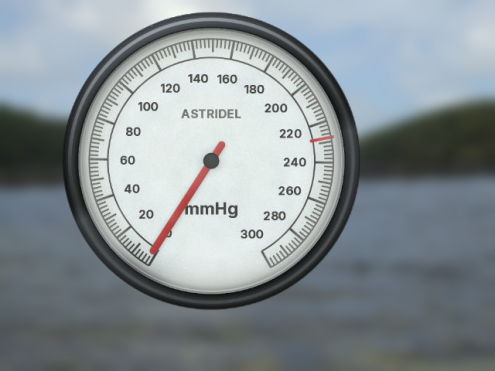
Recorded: 2 (mmHg)
